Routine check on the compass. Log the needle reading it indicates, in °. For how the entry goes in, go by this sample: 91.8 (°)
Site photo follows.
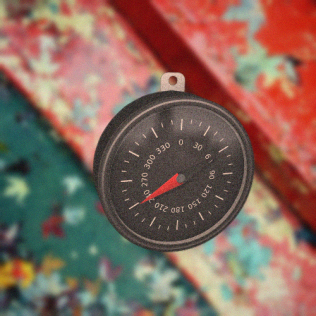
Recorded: 240 (°)
